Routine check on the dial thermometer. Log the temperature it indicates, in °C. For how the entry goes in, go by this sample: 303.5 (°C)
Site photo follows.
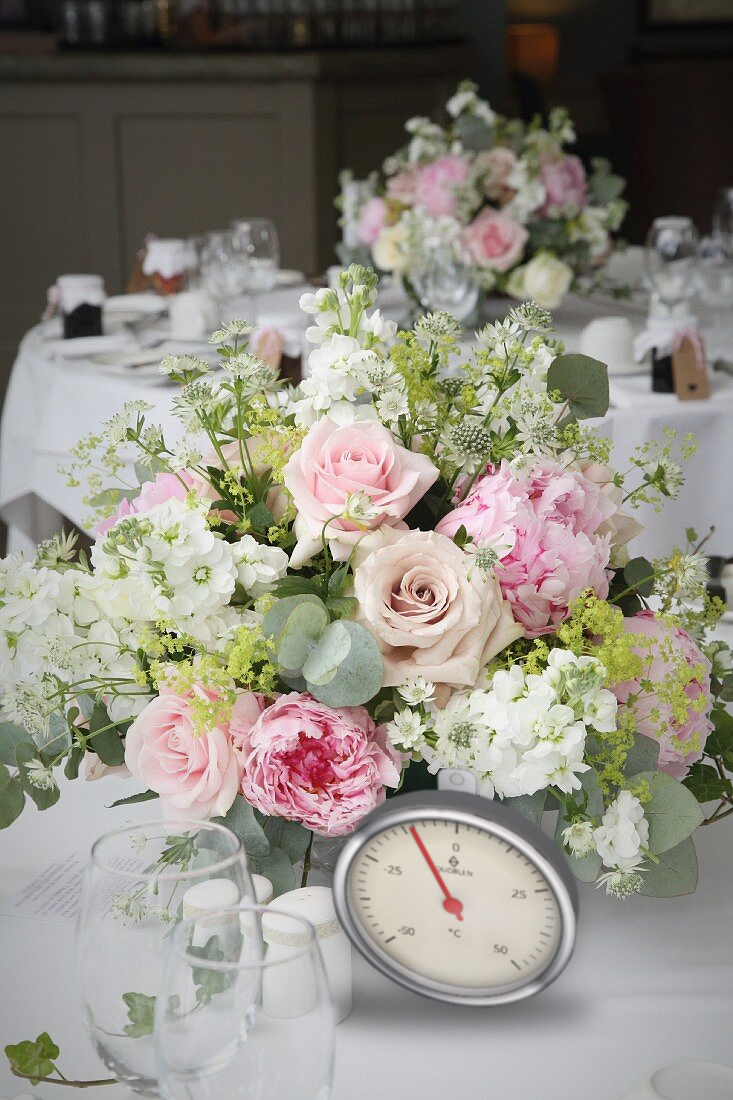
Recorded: -10 (°C)
